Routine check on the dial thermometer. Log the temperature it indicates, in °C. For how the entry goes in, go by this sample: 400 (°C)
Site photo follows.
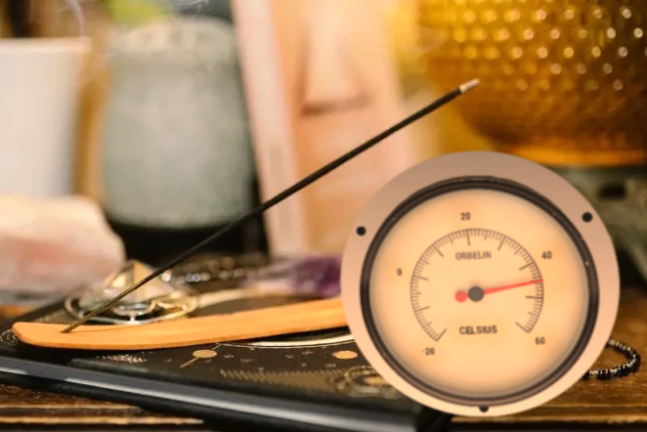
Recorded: 45 (°C)
